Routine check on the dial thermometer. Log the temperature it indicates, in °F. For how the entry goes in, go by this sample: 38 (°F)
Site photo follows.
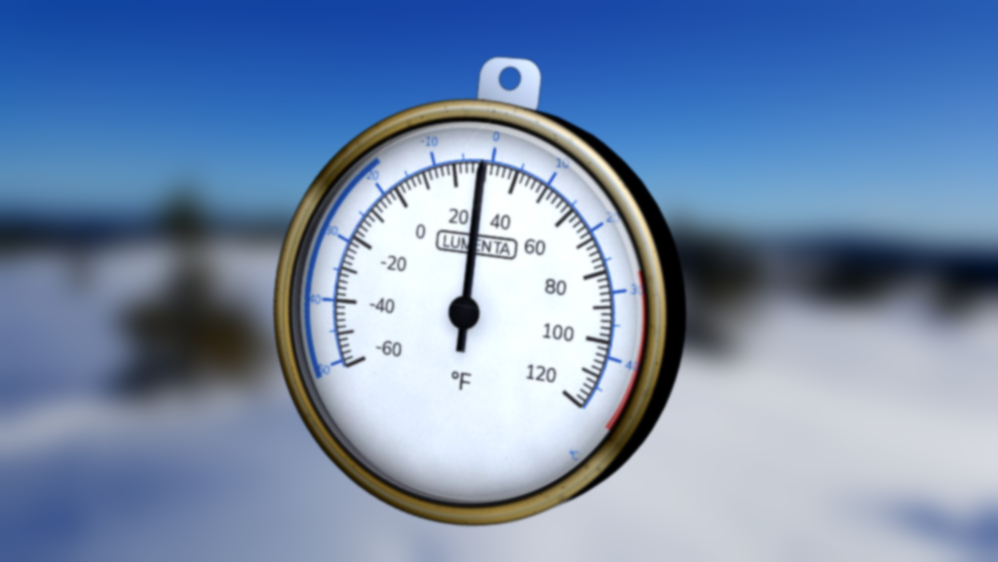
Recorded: 30 (°F)
